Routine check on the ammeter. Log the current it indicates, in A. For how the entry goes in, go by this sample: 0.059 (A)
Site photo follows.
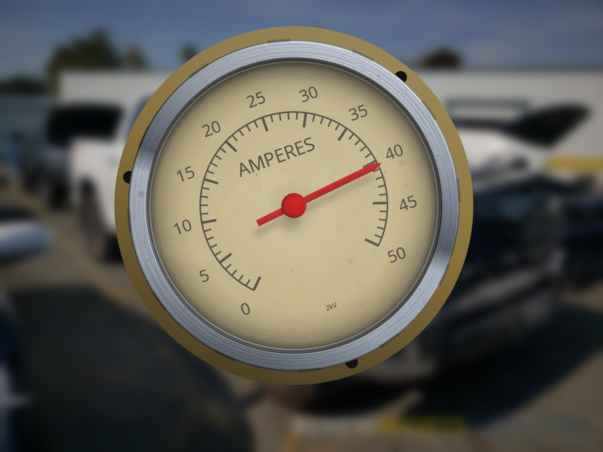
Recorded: 40.5 (A)
